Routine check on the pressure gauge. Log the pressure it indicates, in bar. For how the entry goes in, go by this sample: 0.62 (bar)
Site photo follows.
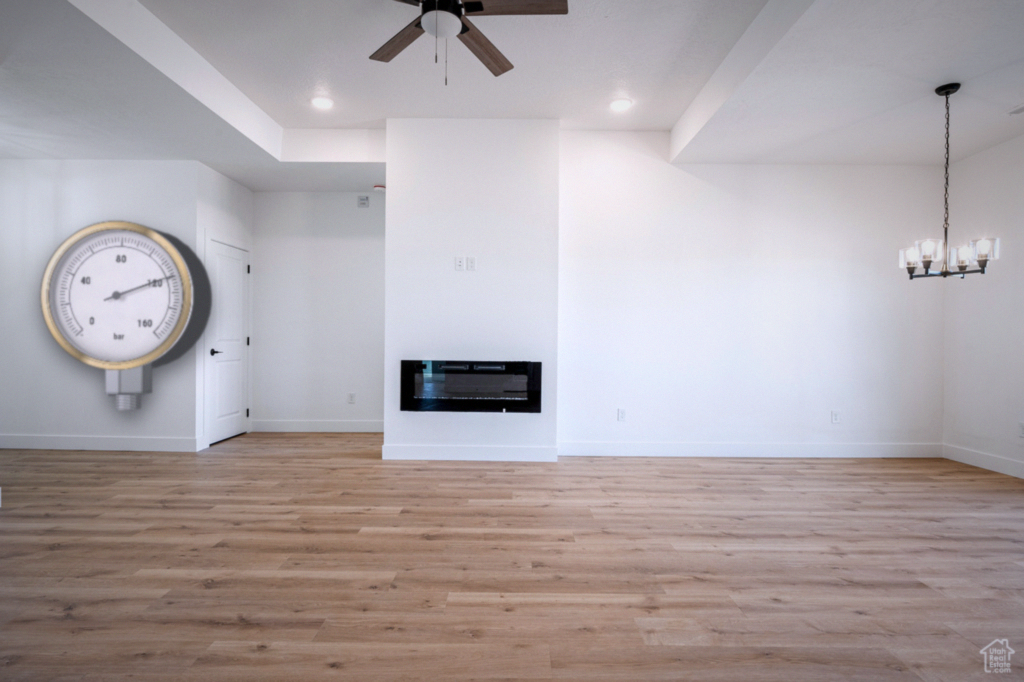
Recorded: 120 (bar)
